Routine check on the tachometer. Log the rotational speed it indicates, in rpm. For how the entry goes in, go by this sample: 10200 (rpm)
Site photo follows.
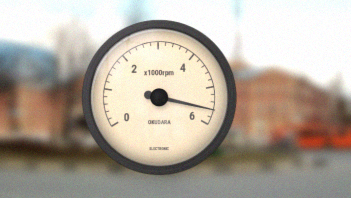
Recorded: 5600 (rpm)
